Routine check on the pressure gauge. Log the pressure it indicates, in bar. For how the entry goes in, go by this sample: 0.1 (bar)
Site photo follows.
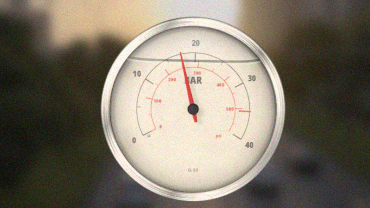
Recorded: 17.5 (bar)
